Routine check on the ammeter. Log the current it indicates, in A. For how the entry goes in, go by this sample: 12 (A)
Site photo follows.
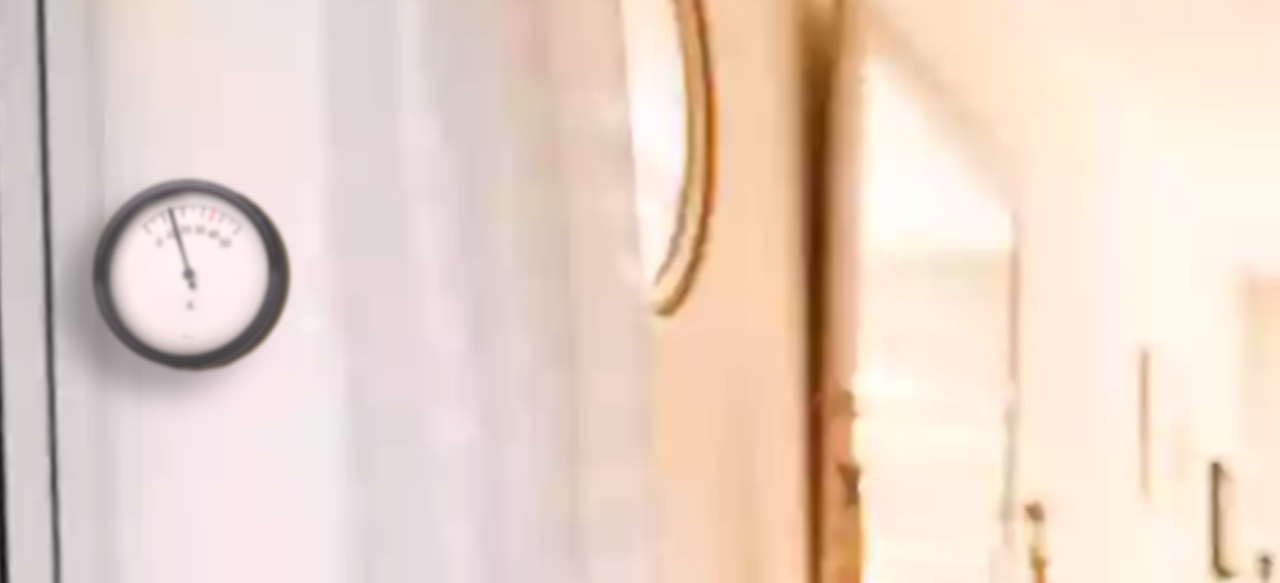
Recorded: 15 (A)
